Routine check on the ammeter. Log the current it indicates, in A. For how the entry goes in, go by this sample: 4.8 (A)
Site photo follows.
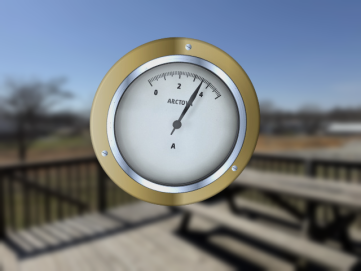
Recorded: 3.5 (A)
